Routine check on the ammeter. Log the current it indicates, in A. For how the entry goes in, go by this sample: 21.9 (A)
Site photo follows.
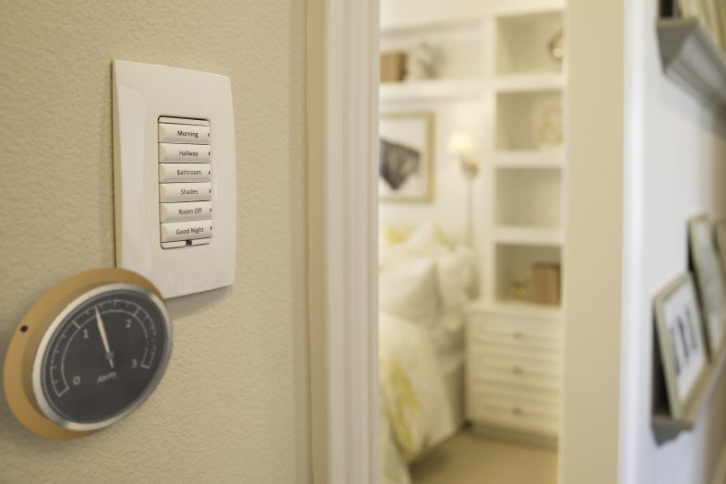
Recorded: 1.3 (A)
